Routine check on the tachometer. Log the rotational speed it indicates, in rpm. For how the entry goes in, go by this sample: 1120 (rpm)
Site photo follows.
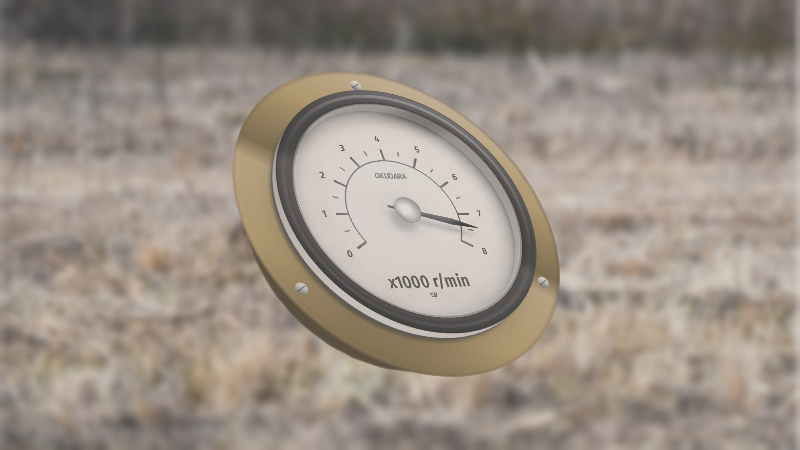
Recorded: 7500 (rpm)
